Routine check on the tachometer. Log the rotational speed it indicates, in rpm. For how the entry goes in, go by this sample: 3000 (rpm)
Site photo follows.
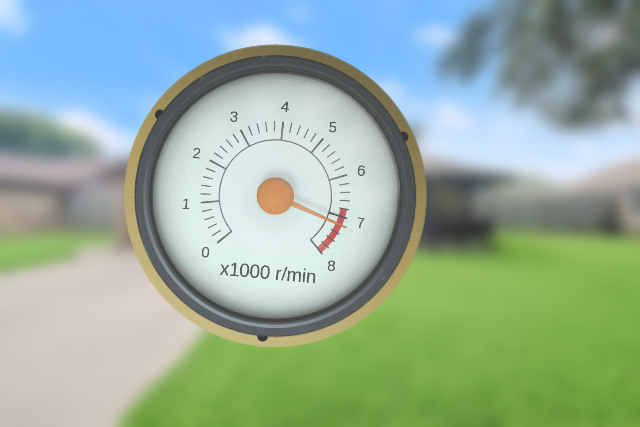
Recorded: 7200 (rpm)
